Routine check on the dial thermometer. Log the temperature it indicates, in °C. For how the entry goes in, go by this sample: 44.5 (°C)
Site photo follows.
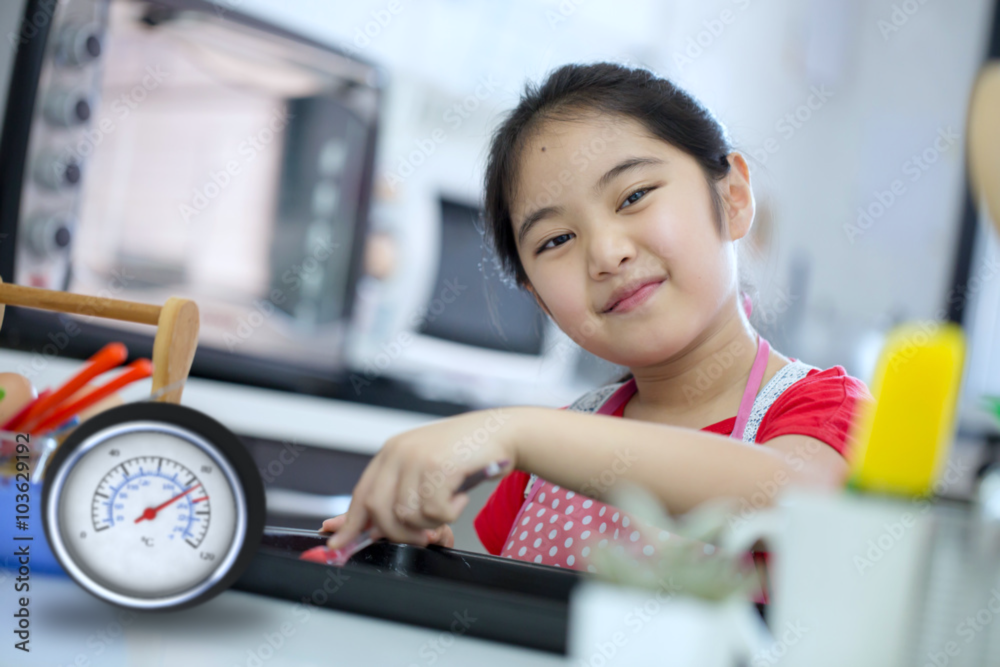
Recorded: 84 (°C)
